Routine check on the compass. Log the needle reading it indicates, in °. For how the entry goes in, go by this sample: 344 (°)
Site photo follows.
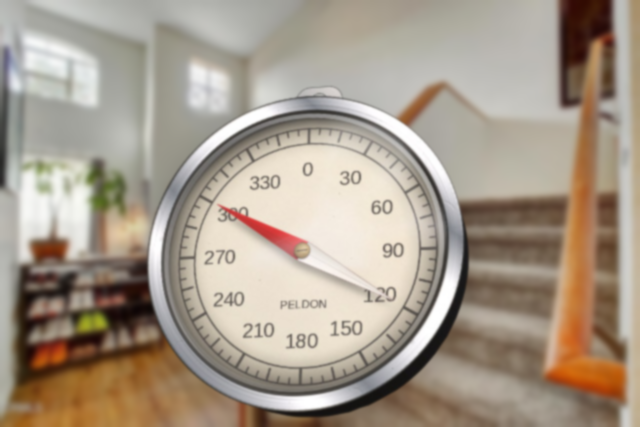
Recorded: 300 (°)
